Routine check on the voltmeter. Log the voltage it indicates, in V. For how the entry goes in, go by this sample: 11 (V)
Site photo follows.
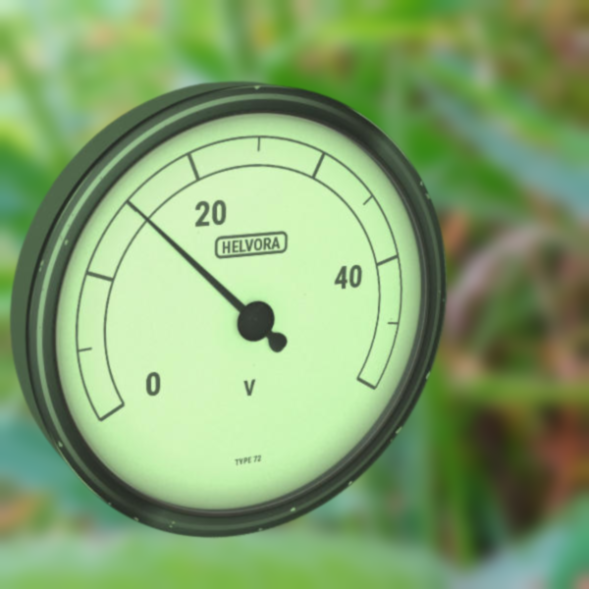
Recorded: 15 (V)
